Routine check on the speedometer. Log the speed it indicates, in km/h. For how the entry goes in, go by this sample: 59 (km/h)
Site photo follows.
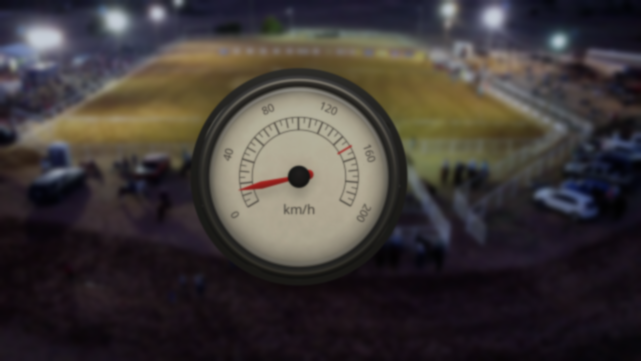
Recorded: 15 (km/h)
